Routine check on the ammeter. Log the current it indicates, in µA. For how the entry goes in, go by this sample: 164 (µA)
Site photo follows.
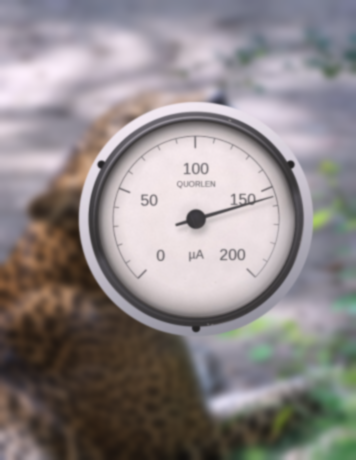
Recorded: 155 (µA)
